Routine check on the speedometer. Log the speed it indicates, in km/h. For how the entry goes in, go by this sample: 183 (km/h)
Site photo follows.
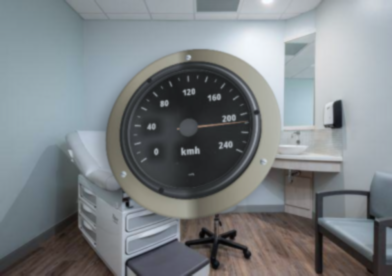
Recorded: 210 (km/h)
